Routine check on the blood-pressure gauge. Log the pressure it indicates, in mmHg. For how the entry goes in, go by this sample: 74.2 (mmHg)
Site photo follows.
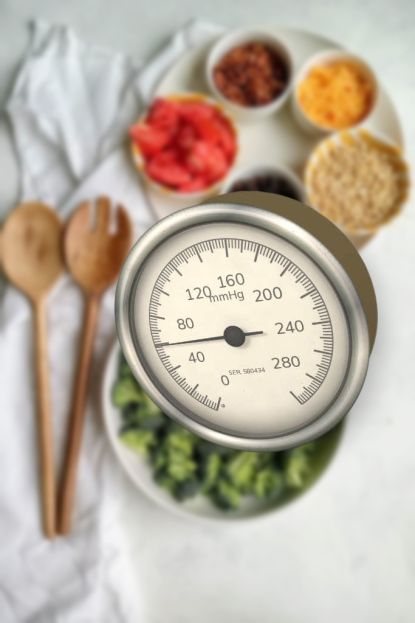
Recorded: 60 (mmHg)
